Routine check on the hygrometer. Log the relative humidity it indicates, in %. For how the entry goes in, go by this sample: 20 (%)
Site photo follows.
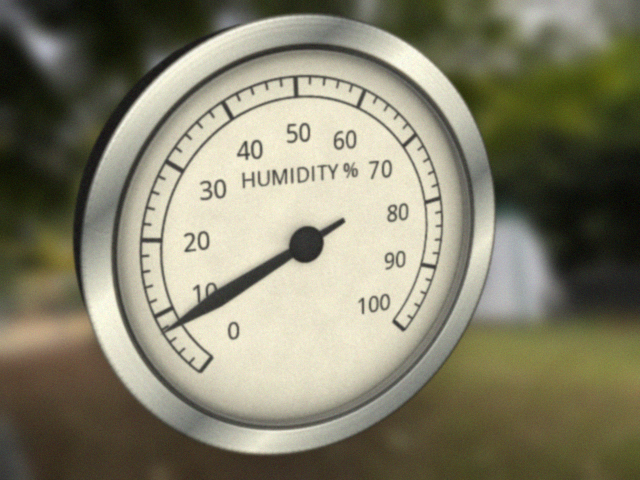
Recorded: 8 (%)
